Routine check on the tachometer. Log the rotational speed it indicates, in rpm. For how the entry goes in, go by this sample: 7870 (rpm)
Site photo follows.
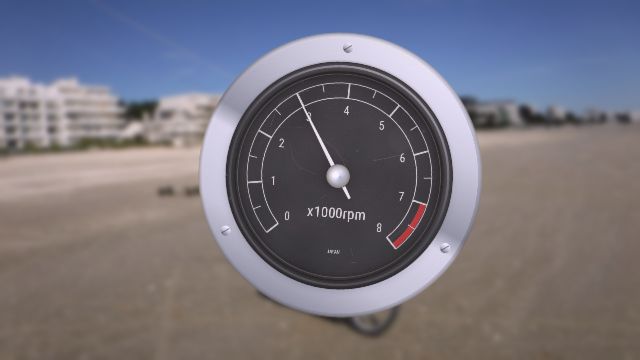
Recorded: 3000 (rpm)
